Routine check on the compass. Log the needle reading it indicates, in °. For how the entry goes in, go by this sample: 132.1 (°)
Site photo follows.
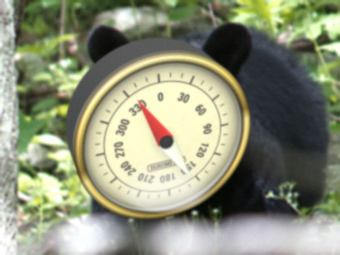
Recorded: 335 (°)
